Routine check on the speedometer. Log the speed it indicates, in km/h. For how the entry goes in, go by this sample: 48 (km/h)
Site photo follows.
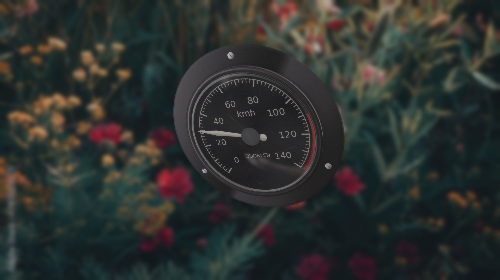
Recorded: 30 (km/h)
